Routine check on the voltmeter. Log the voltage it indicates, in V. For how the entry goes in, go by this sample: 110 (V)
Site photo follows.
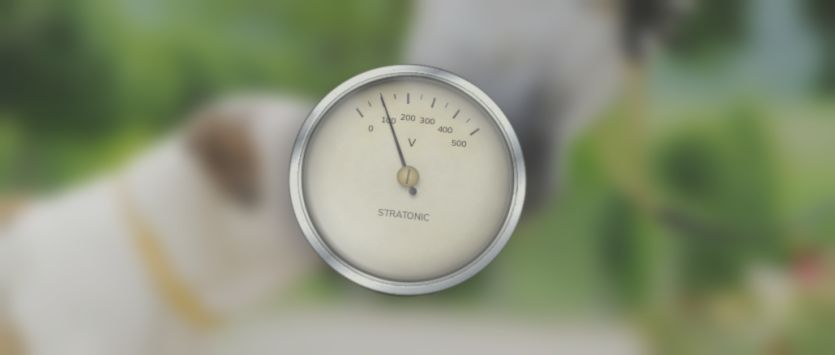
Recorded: 100 (V)
